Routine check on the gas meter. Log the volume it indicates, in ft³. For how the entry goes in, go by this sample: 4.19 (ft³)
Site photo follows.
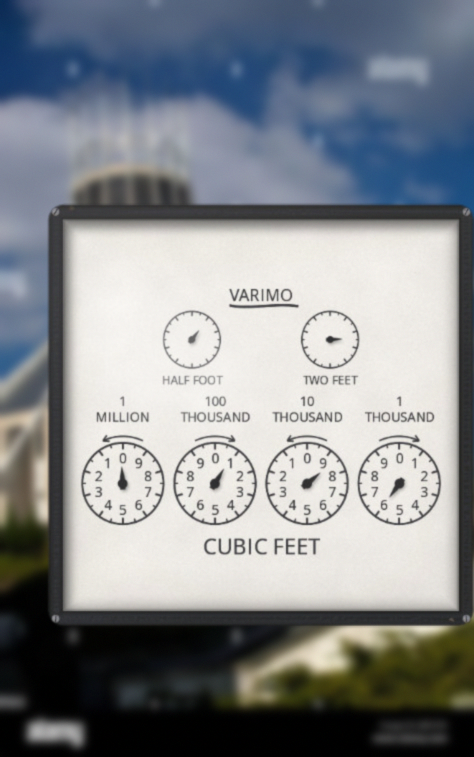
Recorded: 8600 (ft³)
